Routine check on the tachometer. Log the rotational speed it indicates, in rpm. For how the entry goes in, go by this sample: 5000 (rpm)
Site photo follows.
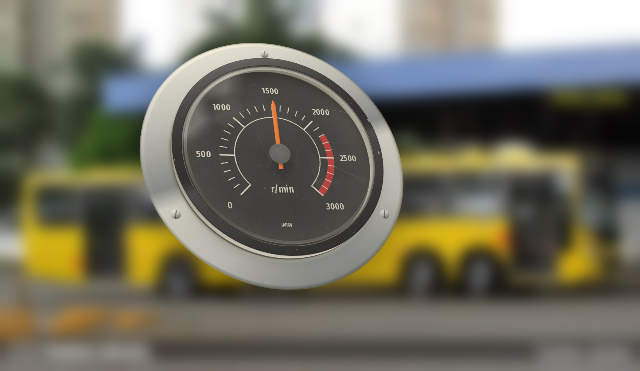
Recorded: 1500 (rpm)
